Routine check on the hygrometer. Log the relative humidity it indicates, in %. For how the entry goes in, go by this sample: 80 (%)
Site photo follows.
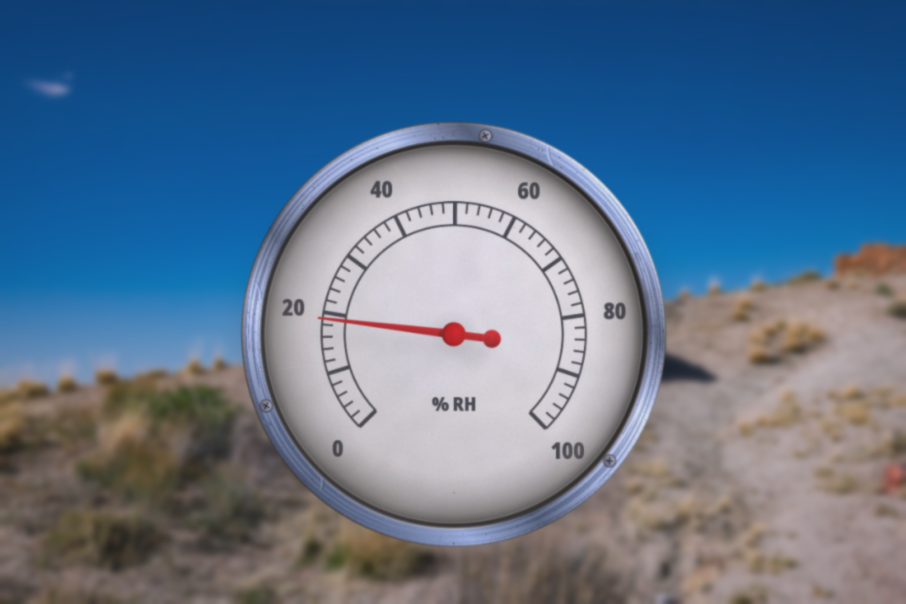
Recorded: 19 (%)
